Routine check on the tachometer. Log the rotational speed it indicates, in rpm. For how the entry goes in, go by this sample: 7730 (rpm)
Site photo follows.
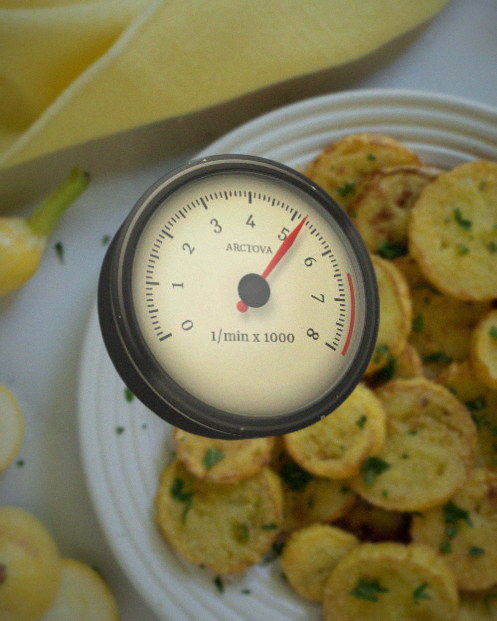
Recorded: 5200 (rpm)
